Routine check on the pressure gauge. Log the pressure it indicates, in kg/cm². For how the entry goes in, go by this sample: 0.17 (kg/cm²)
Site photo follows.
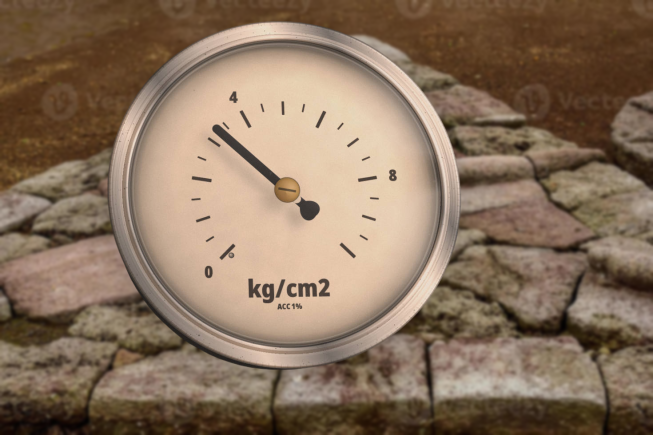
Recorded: 3.25 (kg/cm²)
